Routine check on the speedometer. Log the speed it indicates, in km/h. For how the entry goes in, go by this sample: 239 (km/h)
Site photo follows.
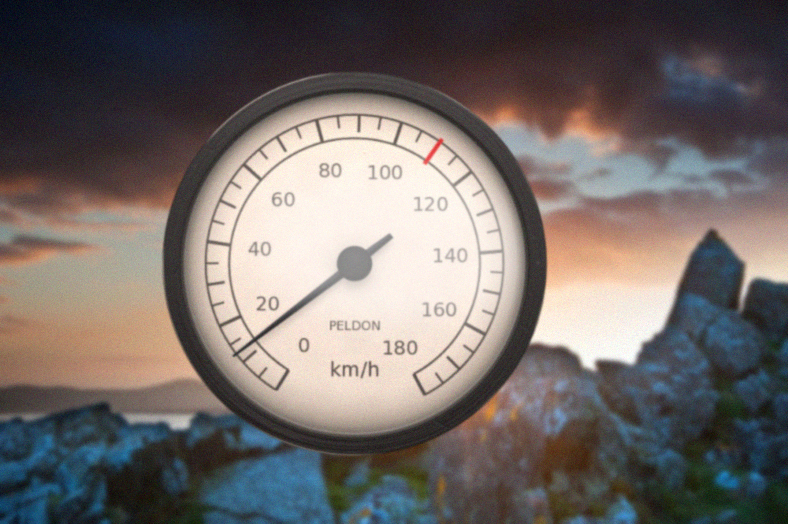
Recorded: 12.5 (km/h)
